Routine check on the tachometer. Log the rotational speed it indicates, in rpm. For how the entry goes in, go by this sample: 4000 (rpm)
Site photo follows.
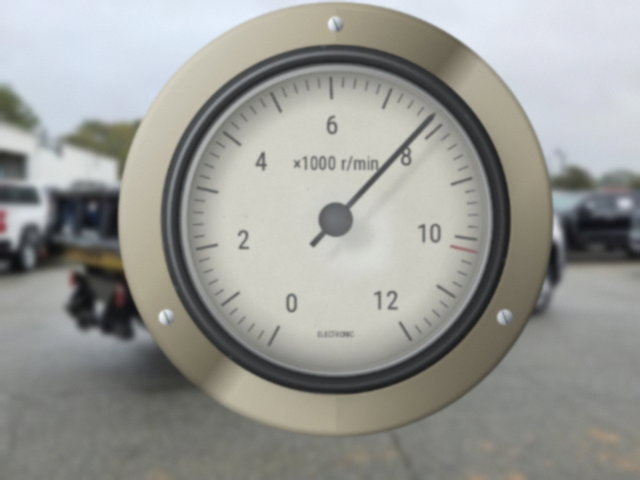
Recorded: 7800 (rpm)
